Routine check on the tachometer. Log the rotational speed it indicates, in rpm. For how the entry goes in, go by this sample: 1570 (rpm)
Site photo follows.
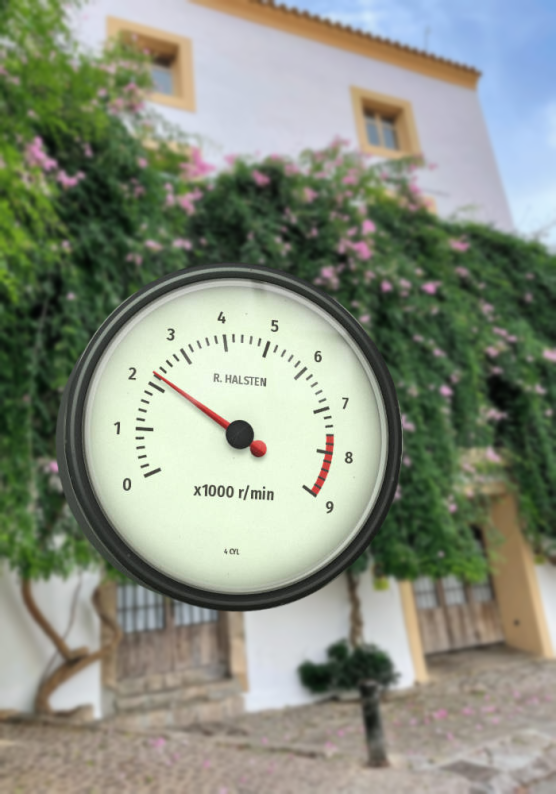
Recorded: 2200 (rpm)
